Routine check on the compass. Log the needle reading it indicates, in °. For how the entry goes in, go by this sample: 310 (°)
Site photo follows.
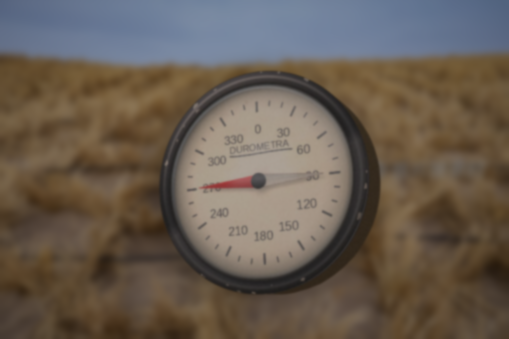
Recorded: 270 (°)
